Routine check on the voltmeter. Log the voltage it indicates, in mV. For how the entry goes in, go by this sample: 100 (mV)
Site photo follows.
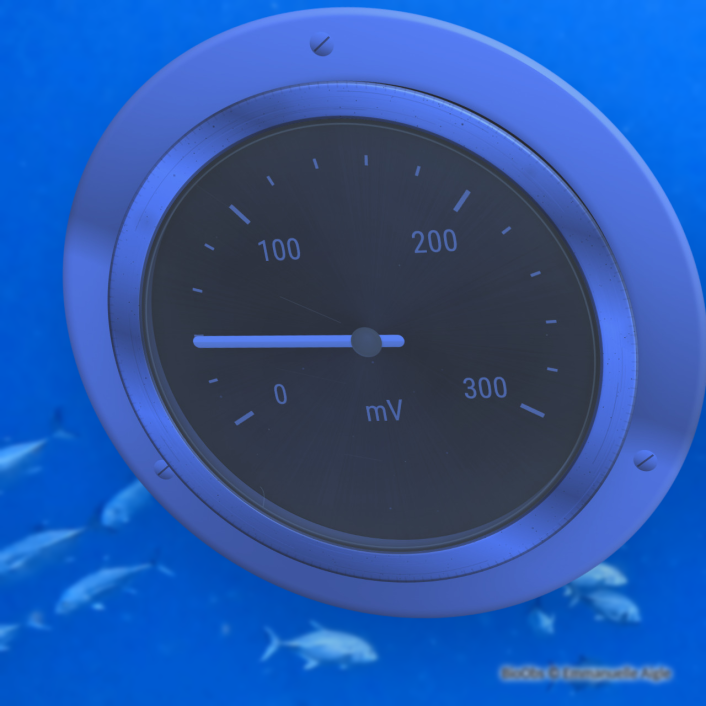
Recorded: 40 (mV)
